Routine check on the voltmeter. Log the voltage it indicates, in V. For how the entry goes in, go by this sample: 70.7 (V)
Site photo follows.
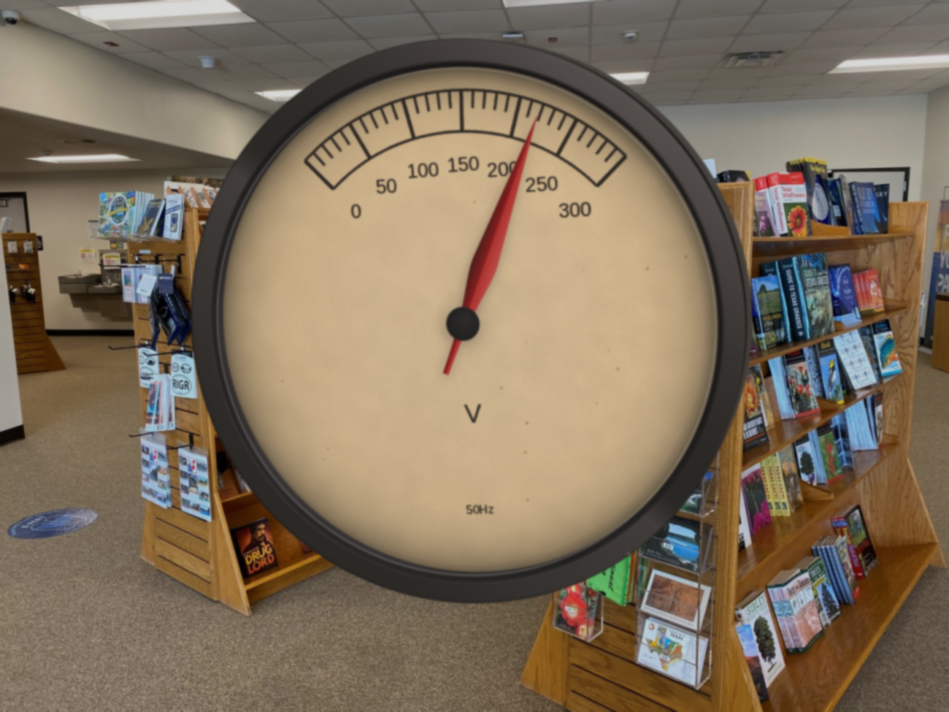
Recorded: 220 (V)
